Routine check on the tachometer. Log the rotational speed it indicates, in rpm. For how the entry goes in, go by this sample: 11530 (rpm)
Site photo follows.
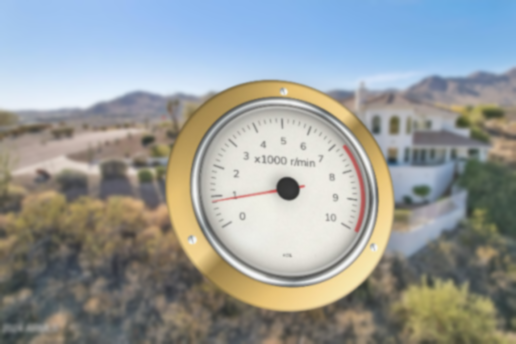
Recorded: 800 (rpm)
